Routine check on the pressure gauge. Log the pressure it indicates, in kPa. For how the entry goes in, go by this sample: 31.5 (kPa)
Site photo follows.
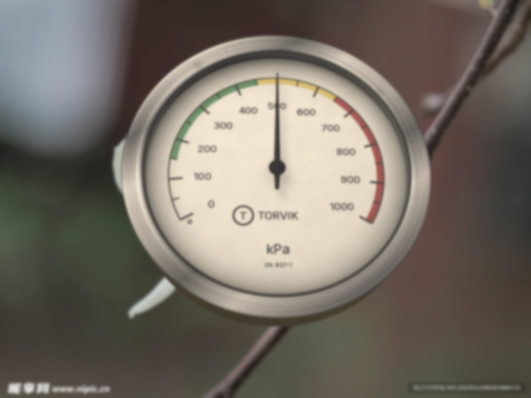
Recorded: 500 (kPa)
